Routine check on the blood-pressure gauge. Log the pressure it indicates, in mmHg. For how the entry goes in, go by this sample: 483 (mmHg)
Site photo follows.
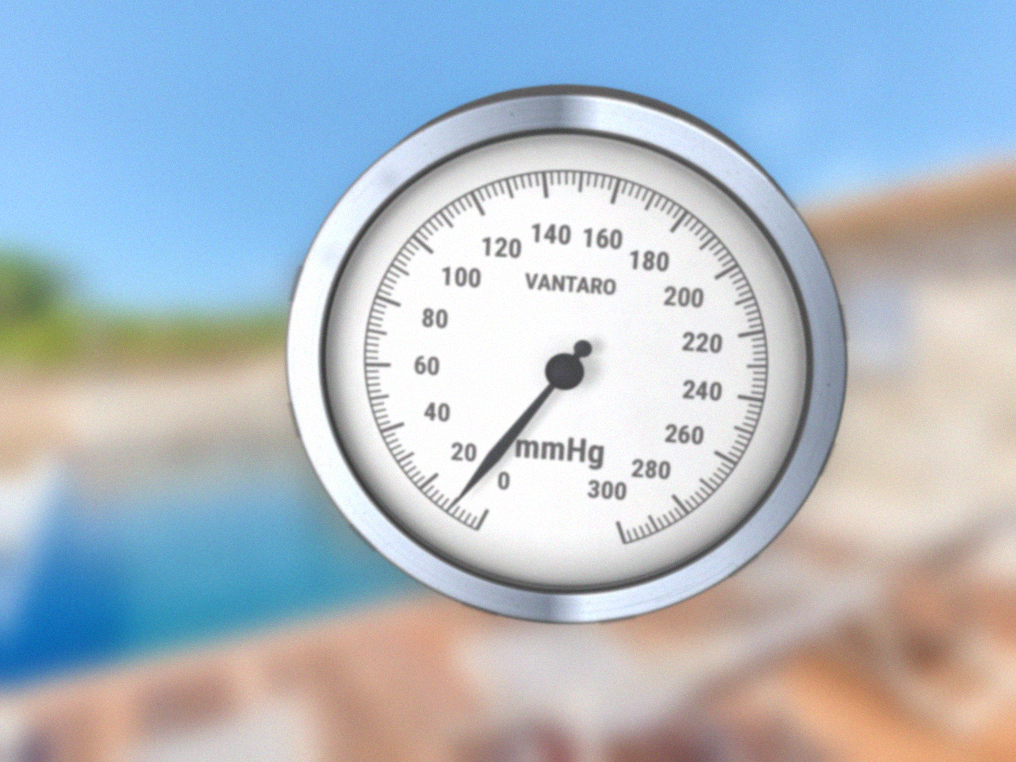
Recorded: 10 (mmHg)
